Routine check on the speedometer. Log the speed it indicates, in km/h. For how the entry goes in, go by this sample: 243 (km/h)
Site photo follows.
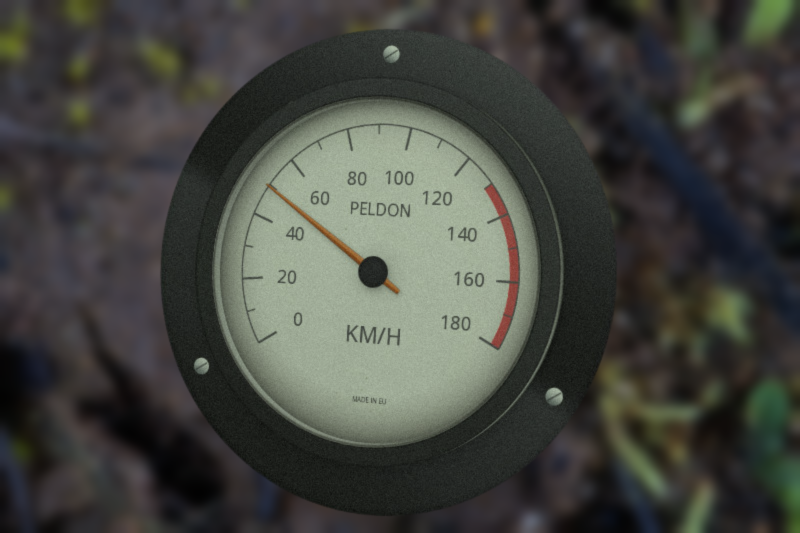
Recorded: 50 (km/h)
